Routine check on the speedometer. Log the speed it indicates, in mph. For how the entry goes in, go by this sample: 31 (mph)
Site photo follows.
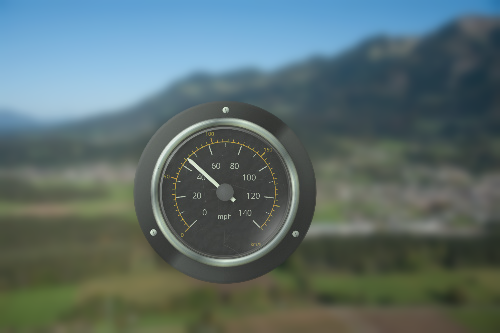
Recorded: 45 (mph)
